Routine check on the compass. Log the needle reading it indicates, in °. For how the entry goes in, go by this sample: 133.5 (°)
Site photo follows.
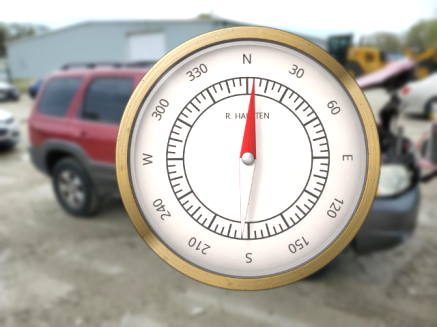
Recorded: 5 (°)
